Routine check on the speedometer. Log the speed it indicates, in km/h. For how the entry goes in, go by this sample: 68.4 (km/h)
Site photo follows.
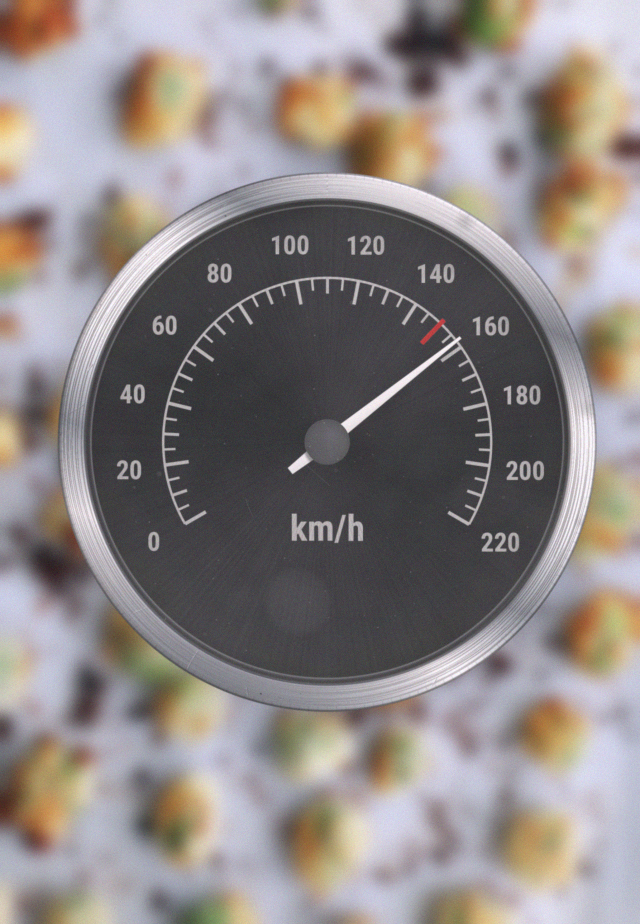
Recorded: 157.5 (km/h)
